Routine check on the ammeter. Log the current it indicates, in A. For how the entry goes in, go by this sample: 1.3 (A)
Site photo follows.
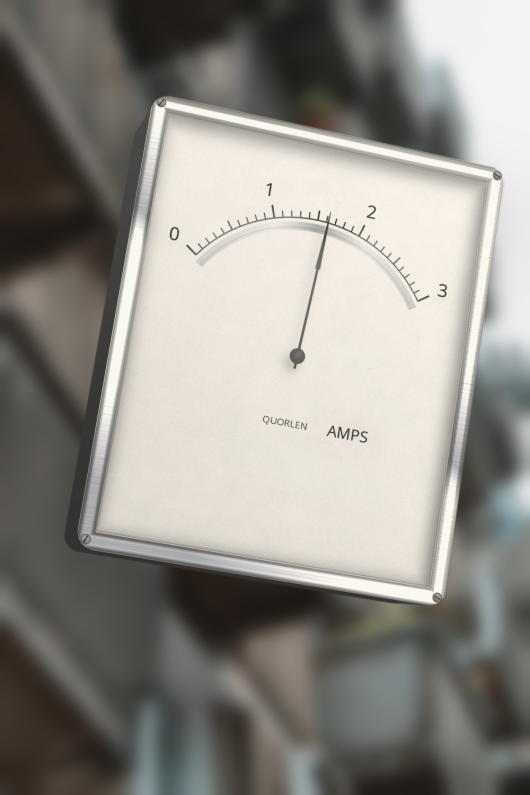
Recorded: 1.6 (A)
